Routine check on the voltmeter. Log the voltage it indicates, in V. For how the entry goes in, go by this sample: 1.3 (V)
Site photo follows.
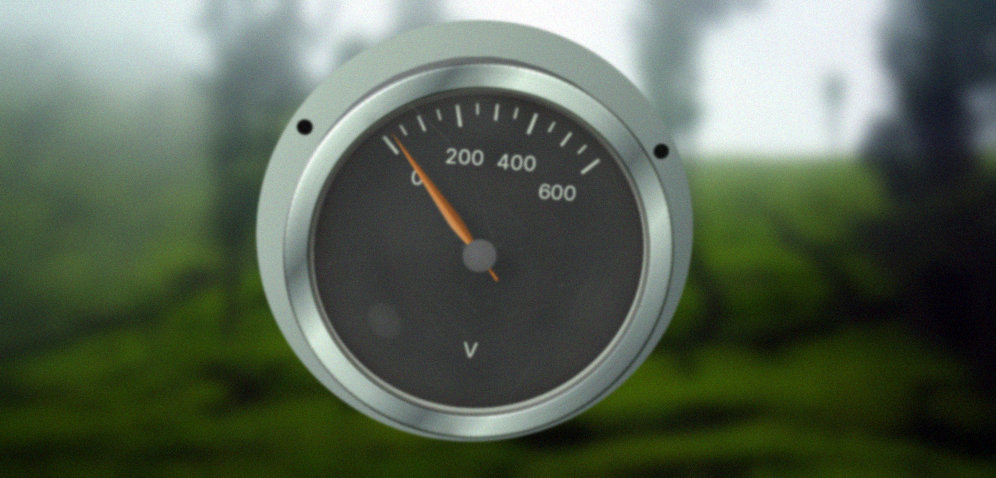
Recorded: 25 (V)
